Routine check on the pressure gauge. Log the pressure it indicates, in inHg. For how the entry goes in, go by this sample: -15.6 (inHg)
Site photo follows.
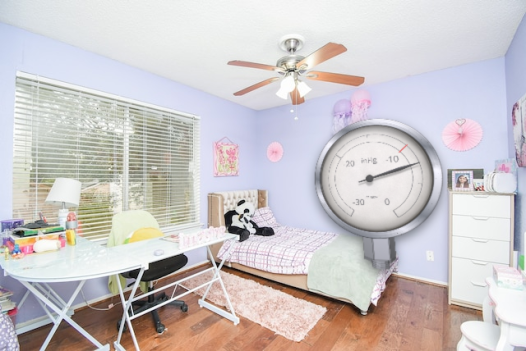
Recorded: -7.5 (inHg)
